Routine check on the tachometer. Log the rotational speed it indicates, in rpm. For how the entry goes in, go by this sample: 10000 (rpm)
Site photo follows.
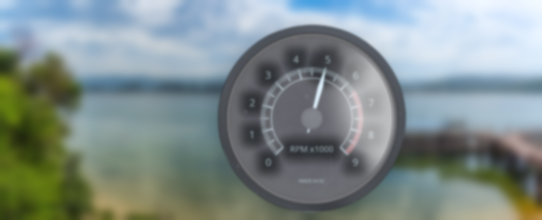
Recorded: 5000 (rpm)
